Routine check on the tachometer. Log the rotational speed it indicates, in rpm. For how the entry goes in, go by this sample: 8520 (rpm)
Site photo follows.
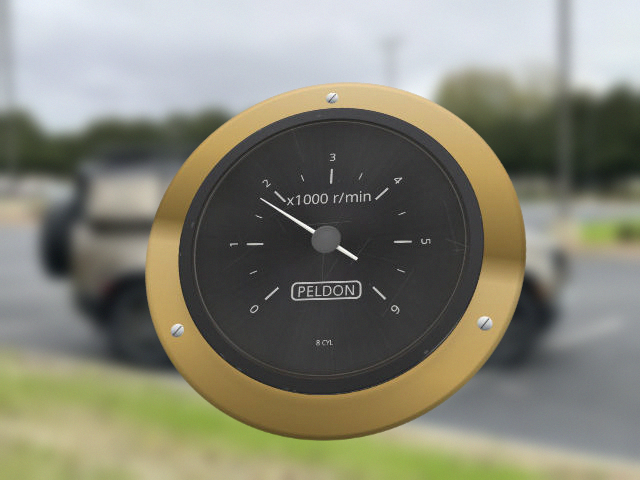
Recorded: 1750 (rpm)
